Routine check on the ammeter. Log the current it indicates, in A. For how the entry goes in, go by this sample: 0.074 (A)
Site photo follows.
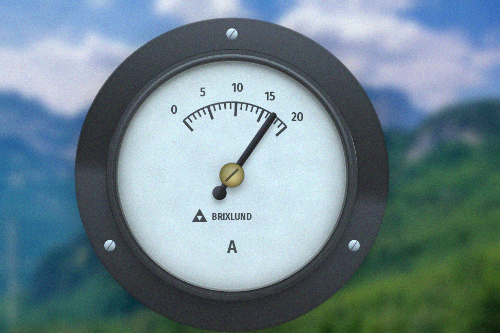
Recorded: 17 (A)
